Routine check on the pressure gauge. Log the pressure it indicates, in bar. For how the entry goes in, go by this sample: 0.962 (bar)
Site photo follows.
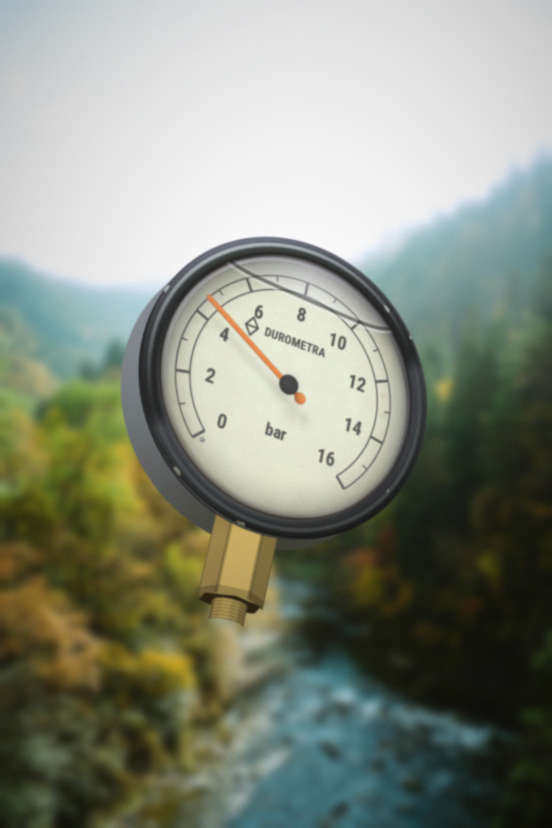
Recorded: 4.5 (bar)
